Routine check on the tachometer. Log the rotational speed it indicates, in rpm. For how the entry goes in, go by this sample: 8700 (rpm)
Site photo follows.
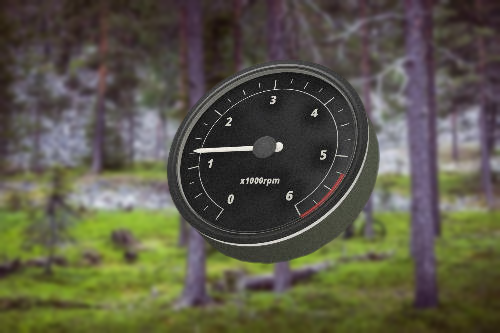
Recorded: 1250 (rpm)
